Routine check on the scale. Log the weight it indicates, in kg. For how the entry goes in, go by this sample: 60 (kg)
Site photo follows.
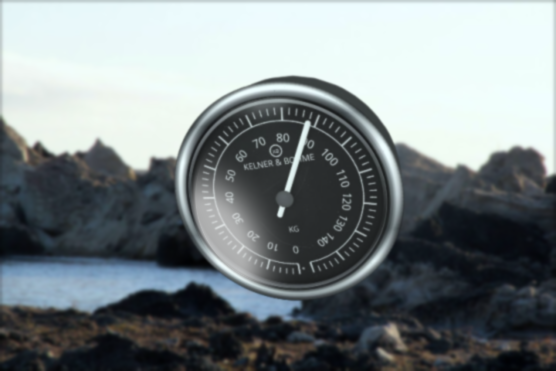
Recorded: 88 (kg)
